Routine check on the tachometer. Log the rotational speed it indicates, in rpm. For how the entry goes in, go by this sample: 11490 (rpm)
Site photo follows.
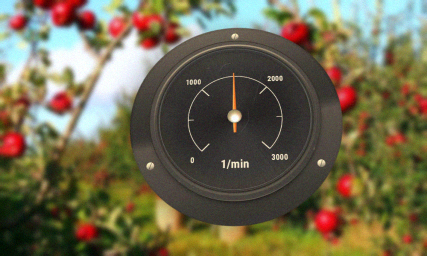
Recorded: 1500 (rpm)
